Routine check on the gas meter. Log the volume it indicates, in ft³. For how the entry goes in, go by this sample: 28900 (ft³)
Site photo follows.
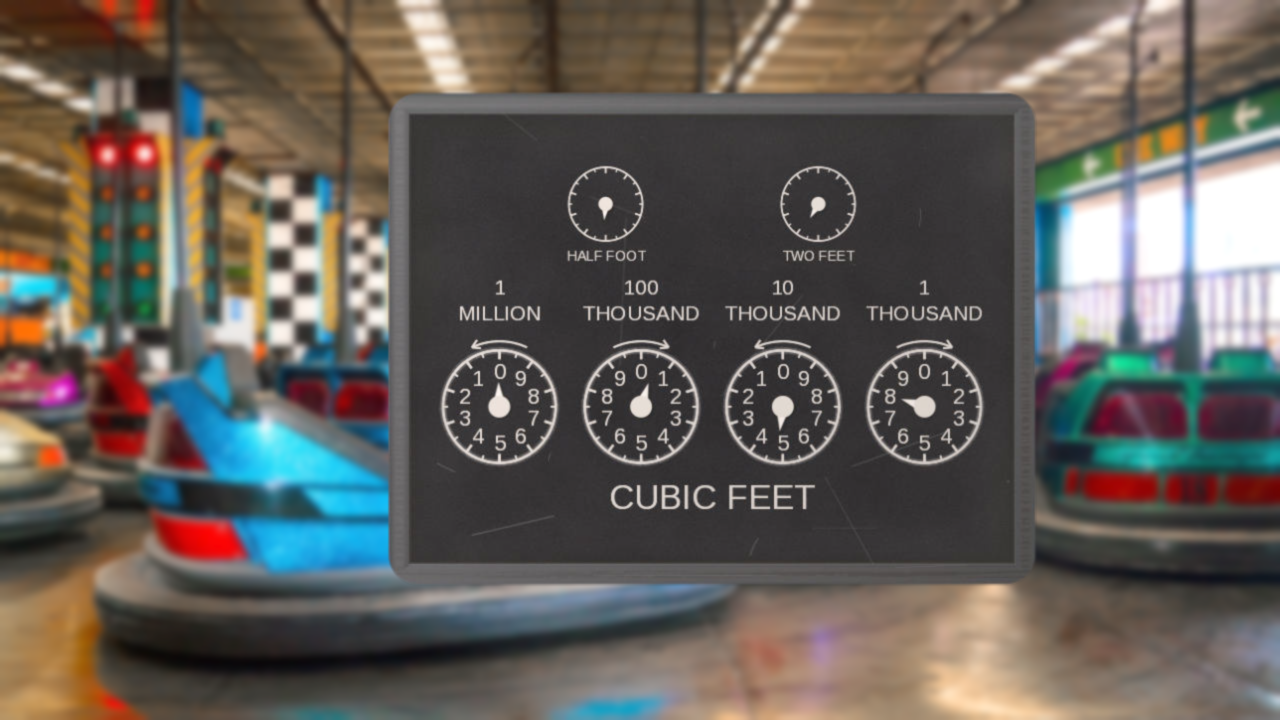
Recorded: 4800 (ft³)
